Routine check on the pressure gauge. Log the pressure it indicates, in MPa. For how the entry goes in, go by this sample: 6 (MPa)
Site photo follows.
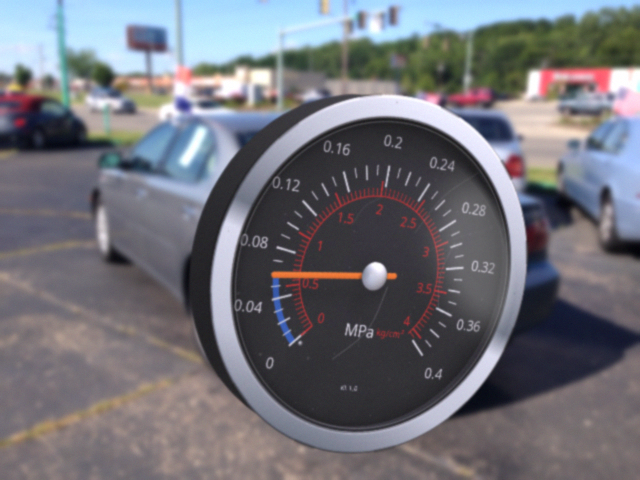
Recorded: 0.06 (MPa)
